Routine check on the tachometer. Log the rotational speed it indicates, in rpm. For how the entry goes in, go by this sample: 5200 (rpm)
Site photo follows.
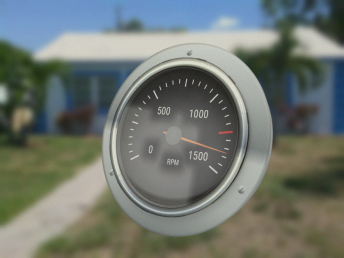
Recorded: 1375 (rpm)
